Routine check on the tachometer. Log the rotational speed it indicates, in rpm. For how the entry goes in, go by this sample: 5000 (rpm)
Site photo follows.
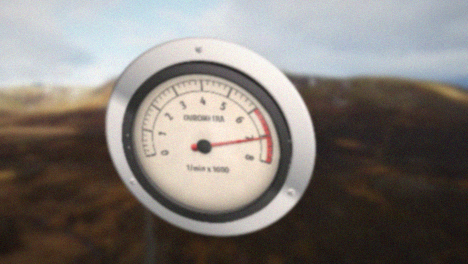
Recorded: 7000 (rpm)
